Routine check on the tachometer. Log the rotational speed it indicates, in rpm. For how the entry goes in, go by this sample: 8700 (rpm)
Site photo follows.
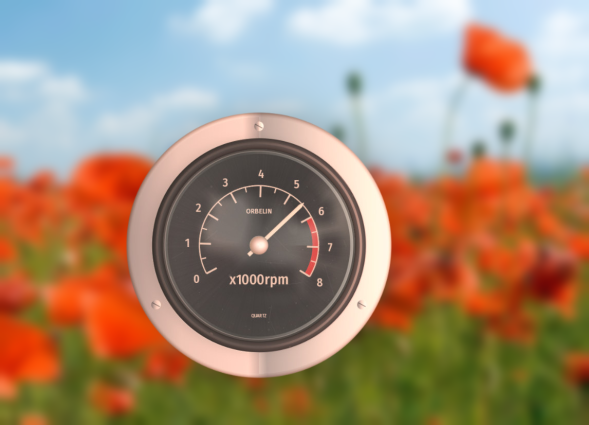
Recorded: 5500 (rpm)
